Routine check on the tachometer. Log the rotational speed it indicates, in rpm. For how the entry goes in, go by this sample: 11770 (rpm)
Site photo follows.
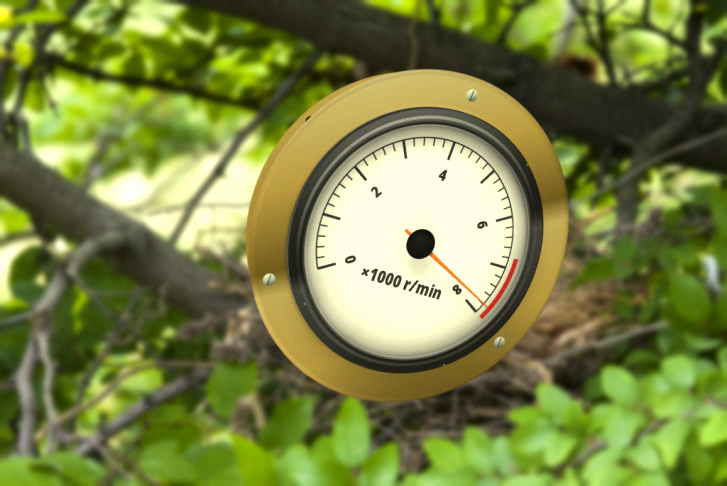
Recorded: 7800 (rpm)
